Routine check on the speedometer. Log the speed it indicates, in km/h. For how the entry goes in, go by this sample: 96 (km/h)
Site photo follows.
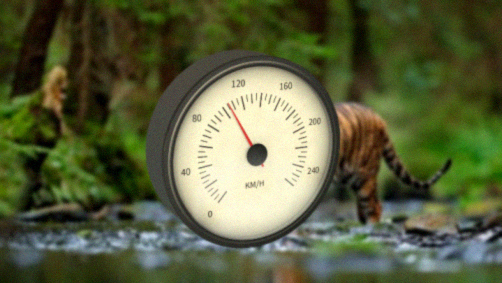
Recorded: 105 (km/h)
